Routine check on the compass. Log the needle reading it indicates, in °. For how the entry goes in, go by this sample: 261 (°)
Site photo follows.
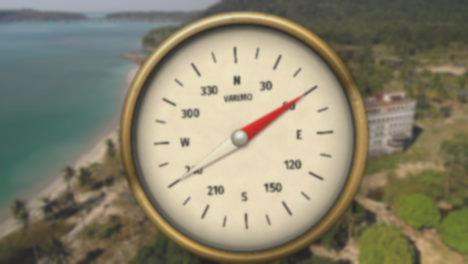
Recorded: 60 (°)
